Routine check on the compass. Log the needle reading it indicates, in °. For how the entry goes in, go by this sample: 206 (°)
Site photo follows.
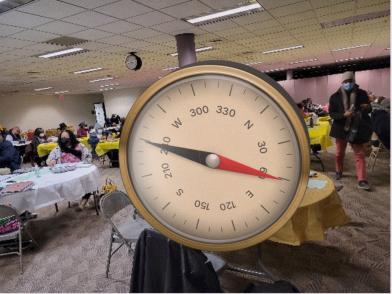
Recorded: 60 (°)
